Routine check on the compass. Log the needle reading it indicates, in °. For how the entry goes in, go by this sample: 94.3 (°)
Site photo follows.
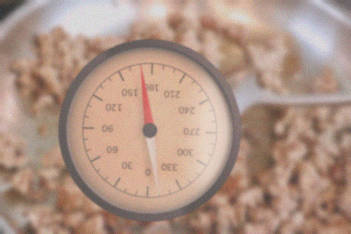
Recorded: 170 (°)
